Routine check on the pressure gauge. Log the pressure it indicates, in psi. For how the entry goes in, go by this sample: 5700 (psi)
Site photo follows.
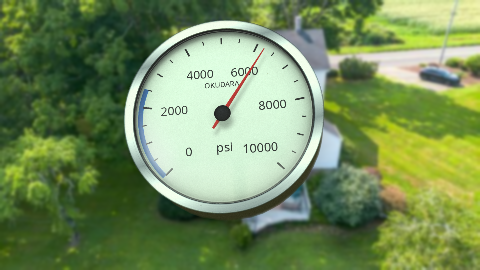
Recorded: 6250 (psi)
